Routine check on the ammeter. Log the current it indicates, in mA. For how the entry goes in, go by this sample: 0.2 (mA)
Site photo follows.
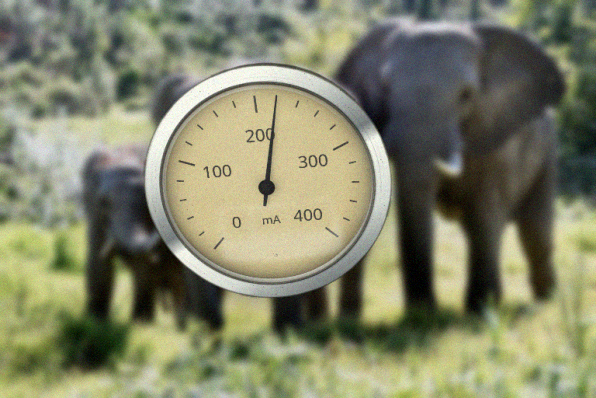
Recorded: 220 (mA)
